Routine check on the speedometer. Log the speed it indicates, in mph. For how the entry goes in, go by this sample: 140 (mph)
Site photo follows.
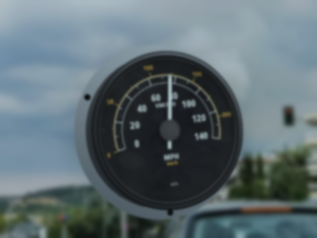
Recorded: 75 (mph)
